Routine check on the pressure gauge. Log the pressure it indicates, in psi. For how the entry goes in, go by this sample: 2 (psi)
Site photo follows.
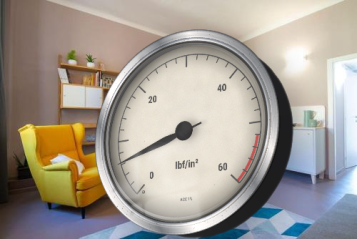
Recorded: 6 (psi)
